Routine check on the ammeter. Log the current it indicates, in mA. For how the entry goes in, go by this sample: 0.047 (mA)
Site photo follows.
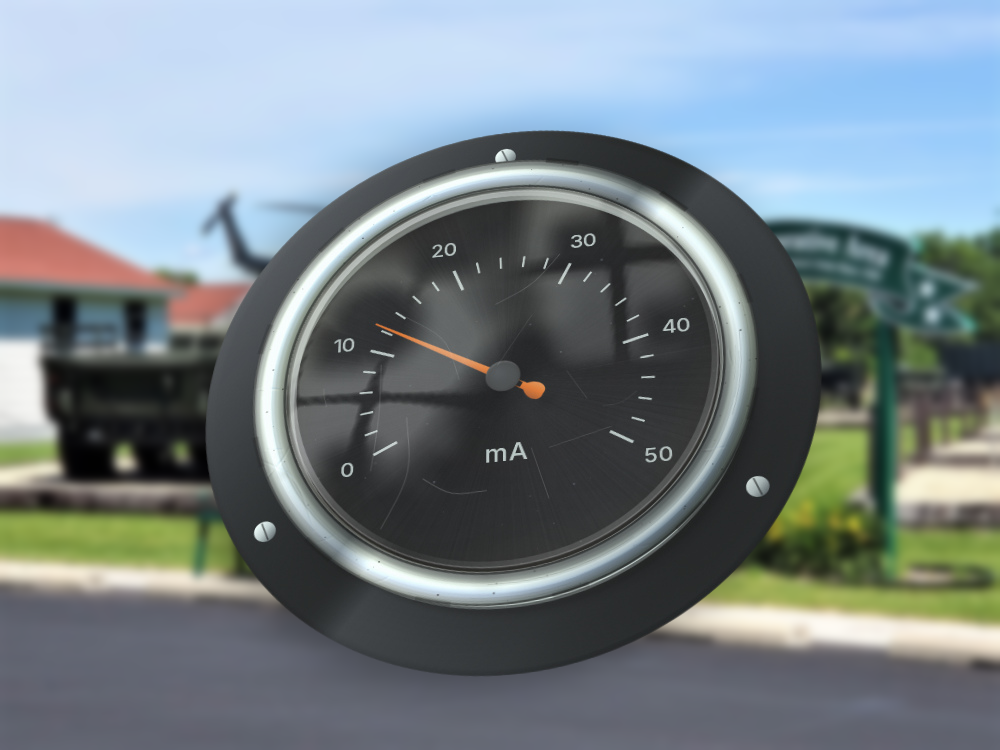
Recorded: 12 (mA)
